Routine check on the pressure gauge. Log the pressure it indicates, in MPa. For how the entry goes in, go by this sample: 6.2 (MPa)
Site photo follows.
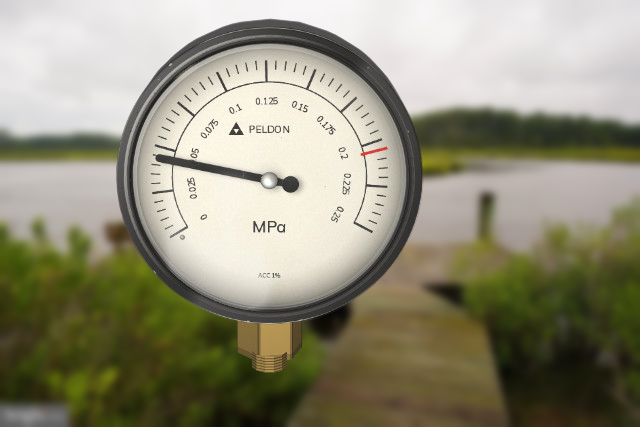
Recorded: 0.045 (MPa)
